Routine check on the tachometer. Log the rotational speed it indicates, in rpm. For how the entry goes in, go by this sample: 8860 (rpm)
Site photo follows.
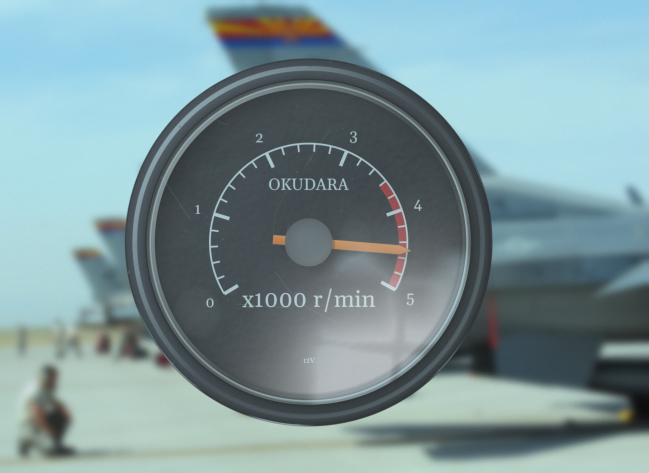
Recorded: 4500 (rpm)
